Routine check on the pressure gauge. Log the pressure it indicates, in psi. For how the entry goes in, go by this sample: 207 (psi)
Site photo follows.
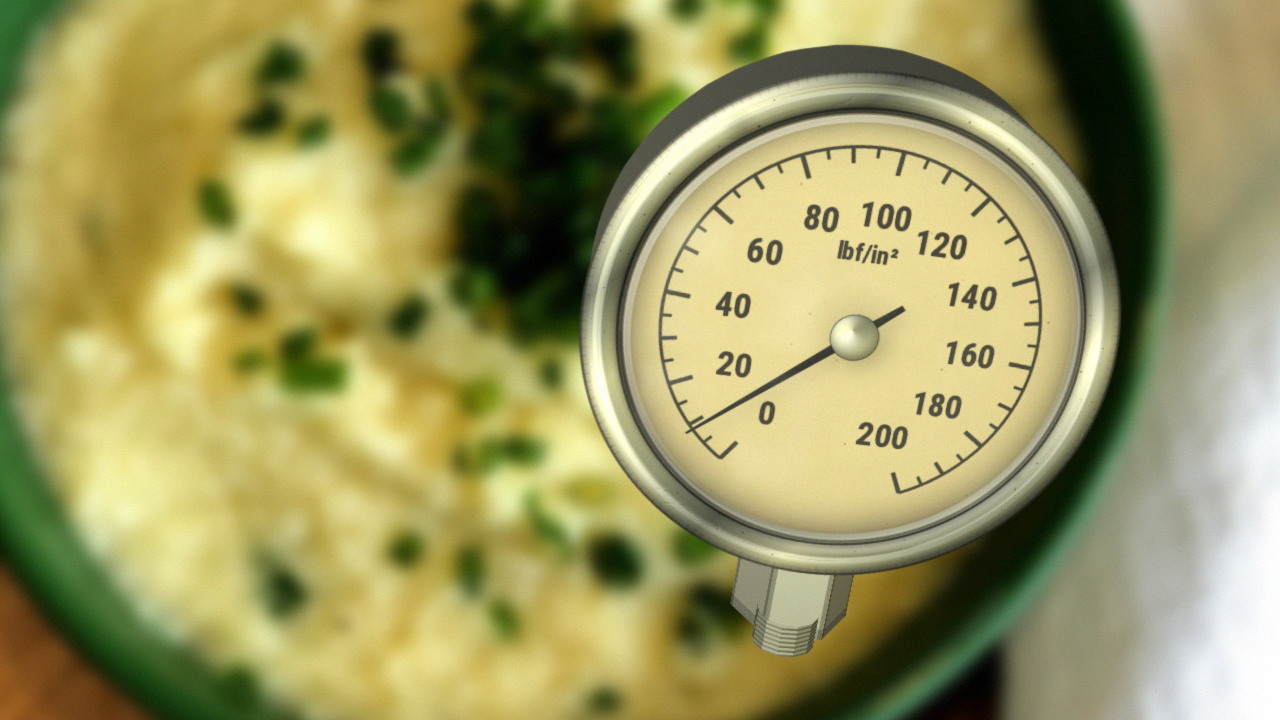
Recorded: 10 (psi)
